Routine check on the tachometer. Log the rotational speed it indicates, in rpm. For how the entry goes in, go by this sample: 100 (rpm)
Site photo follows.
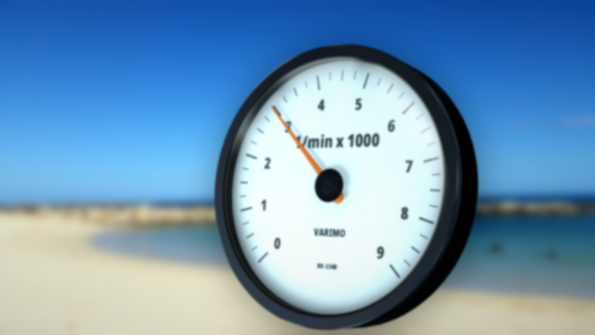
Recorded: 3000 (rpm)
